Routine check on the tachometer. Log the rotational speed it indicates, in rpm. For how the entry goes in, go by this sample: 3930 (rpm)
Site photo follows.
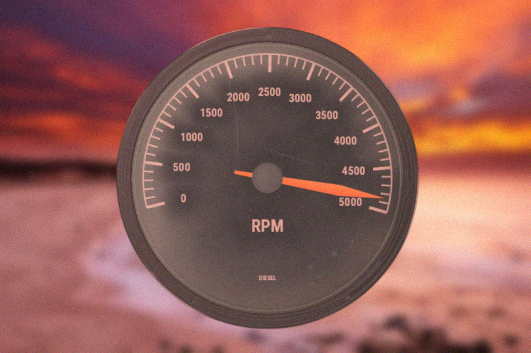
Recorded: 4850 (rpm)
